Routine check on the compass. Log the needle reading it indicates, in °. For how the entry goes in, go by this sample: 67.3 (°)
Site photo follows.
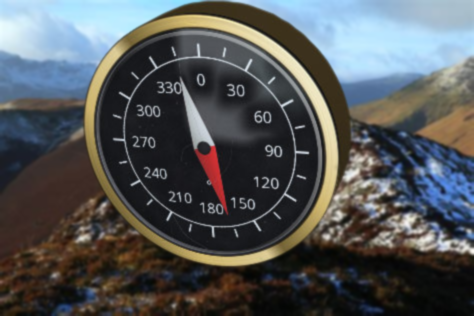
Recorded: 165 (°)
